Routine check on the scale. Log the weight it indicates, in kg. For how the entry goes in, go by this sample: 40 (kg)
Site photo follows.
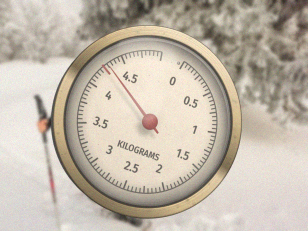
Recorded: 4.3 (kg)
